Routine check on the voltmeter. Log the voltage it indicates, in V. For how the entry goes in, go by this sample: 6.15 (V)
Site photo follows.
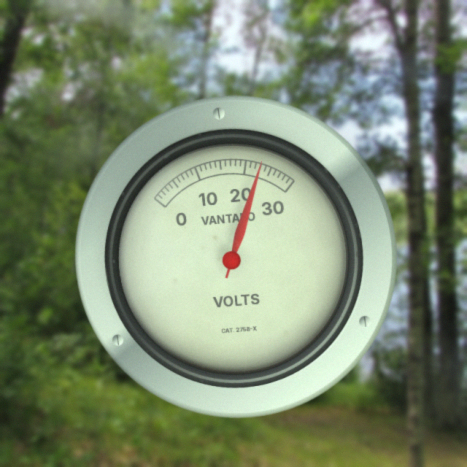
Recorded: 23 (V)
